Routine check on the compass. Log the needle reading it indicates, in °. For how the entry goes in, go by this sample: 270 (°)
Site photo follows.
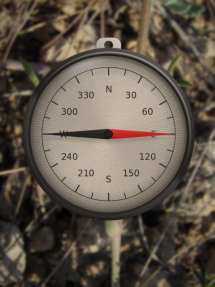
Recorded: 90 (°)
